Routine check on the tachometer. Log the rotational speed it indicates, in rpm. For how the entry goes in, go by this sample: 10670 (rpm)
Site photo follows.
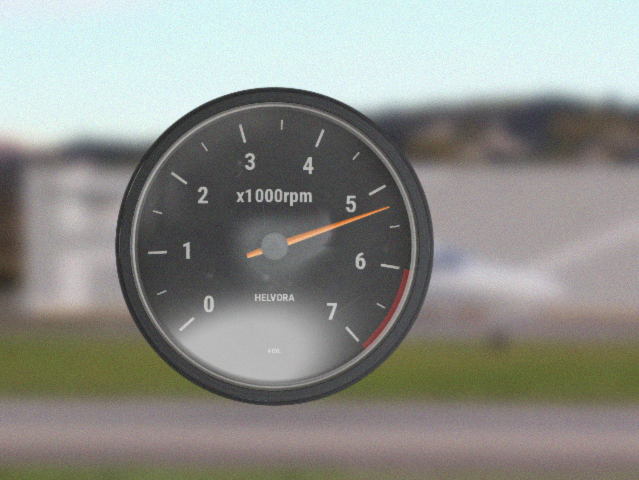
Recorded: 5250 (rpm)
